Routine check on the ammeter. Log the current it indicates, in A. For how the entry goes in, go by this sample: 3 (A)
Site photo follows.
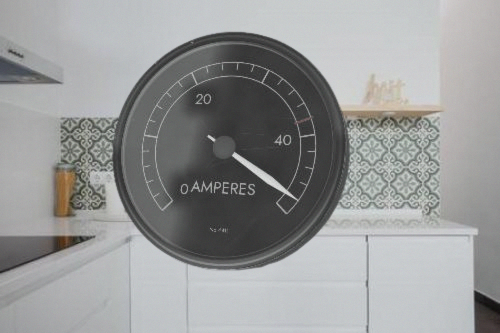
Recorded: 48 (A)
